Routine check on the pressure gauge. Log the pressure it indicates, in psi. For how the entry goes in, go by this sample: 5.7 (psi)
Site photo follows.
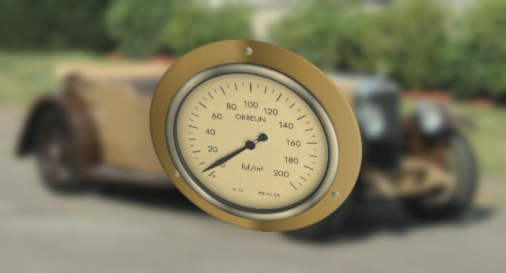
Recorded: 5 (psi)
